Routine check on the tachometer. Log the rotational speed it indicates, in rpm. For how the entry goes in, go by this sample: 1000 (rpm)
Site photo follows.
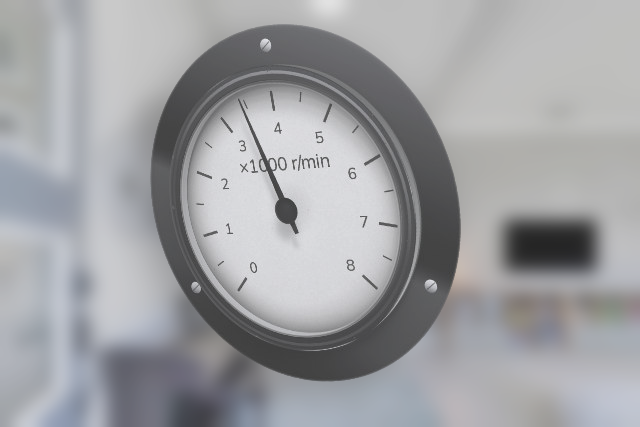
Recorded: 3500 (rpm)
